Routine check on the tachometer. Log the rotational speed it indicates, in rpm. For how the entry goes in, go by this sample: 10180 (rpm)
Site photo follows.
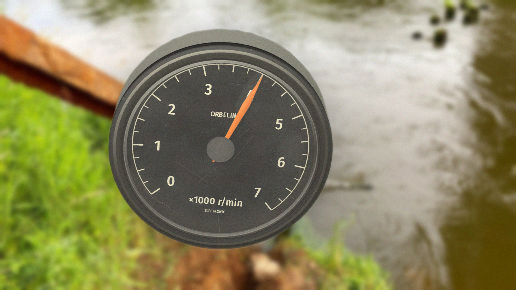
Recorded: 4000 (rpm)
